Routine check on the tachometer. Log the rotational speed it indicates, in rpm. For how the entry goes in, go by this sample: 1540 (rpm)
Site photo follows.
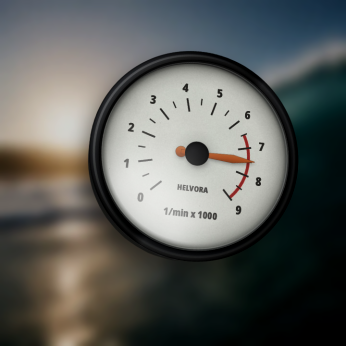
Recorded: 7500 (rpm)
